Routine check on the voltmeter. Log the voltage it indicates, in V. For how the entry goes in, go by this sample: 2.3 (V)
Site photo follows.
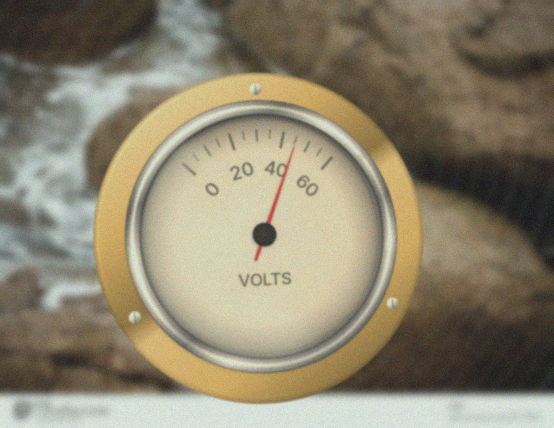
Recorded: 45 (V)
